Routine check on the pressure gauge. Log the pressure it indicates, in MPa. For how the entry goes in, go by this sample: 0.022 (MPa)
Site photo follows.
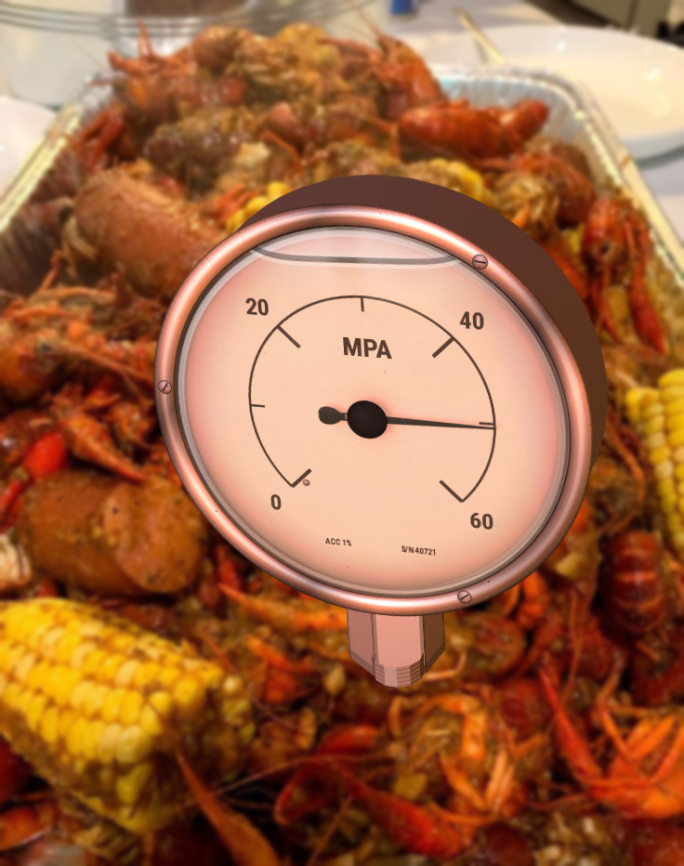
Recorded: 50 (MPa)
